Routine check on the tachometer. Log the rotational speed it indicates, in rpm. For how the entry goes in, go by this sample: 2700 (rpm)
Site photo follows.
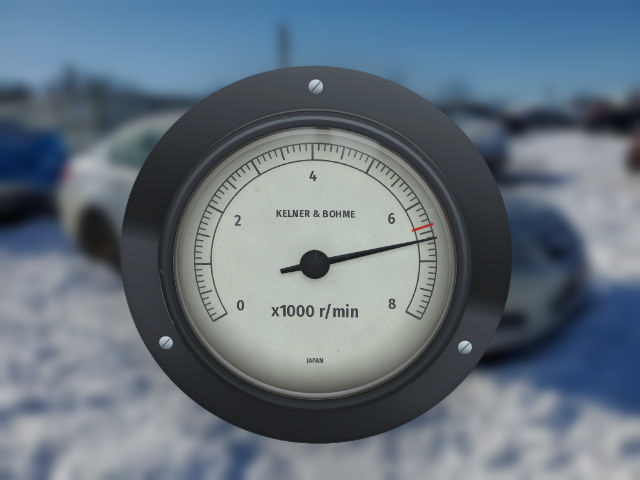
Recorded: 6600 (rpm)
